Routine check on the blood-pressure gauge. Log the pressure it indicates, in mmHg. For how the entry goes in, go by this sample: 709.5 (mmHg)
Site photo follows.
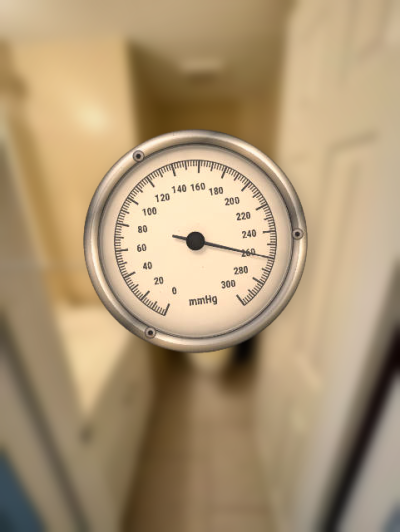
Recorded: 260 (mmHg)
